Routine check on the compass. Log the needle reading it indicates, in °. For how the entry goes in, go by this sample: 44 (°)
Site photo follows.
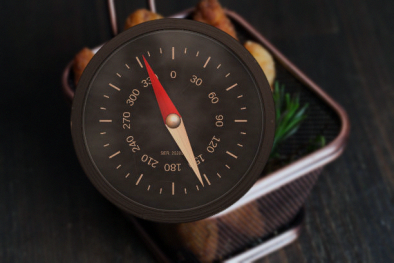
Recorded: 335 (°)
